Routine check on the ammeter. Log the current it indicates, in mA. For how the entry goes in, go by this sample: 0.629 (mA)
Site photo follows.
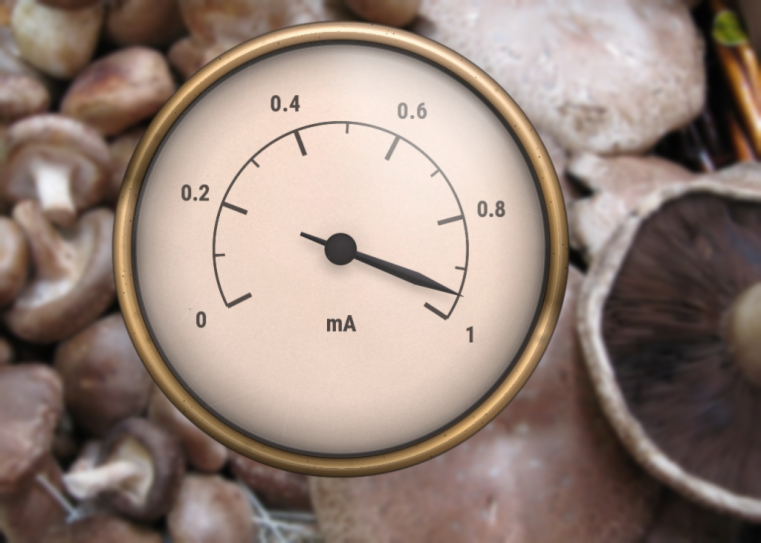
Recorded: 0.95 (mA)
